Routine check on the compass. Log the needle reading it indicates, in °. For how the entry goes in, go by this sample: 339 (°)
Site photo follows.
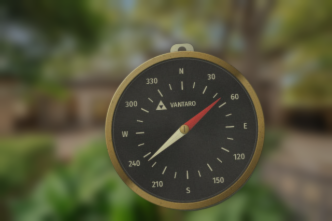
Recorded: 52.5 (°)
